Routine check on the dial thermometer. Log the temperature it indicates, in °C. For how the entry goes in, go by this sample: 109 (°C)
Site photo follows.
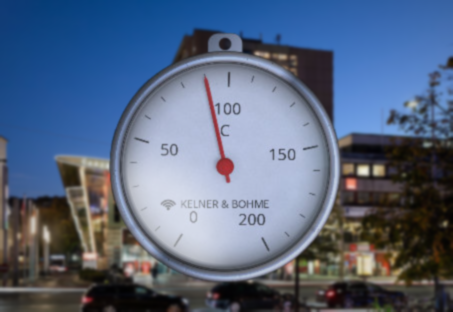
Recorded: 90 (°C)
